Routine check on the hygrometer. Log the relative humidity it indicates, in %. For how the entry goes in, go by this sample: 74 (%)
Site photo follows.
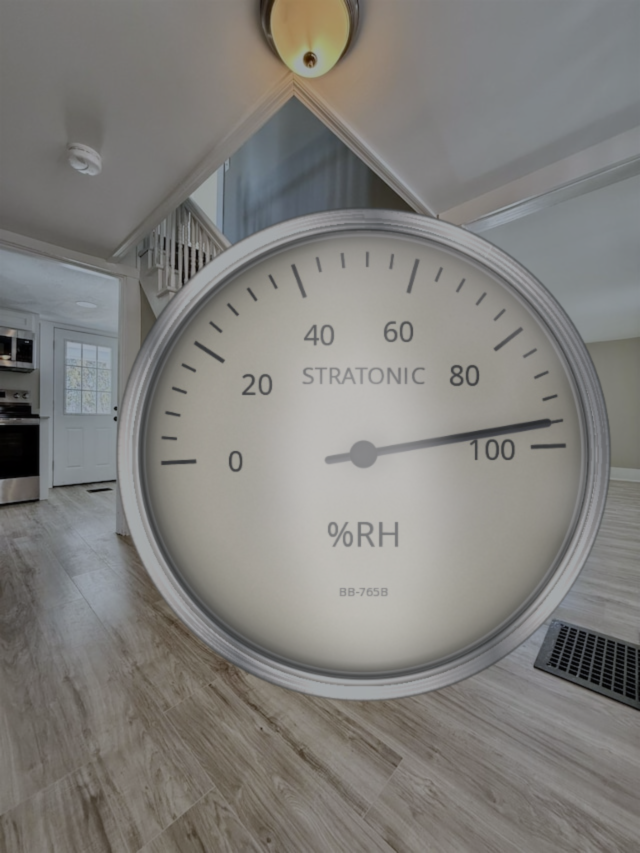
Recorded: 96 (%)
